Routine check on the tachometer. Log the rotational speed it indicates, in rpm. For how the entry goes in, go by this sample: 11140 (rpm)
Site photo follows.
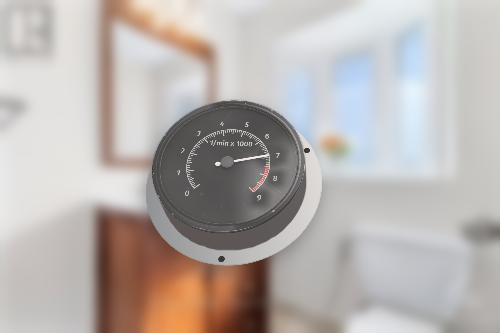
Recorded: 7000 (rpm)
